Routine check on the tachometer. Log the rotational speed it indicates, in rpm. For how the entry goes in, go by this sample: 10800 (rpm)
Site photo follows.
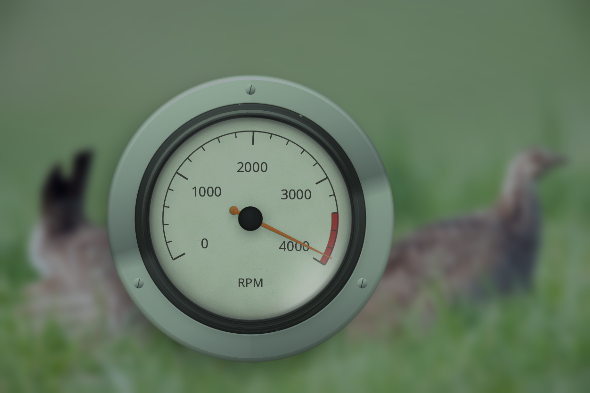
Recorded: 3900 (rpm)
